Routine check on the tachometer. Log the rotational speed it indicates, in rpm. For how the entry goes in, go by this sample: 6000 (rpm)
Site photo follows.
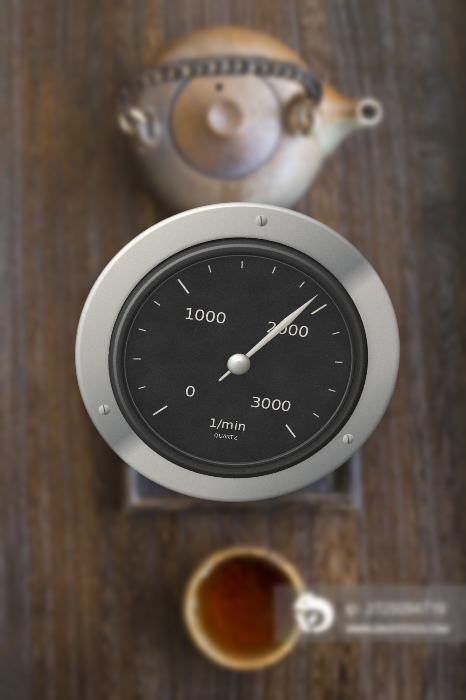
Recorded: 1900 (rpm)
